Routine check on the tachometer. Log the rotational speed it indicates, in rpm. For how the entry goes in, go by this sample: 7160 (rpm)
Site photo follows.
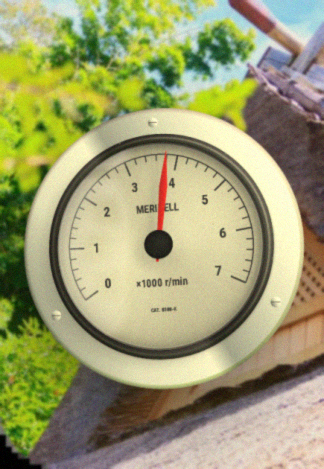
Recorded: 3800 (rpm)
